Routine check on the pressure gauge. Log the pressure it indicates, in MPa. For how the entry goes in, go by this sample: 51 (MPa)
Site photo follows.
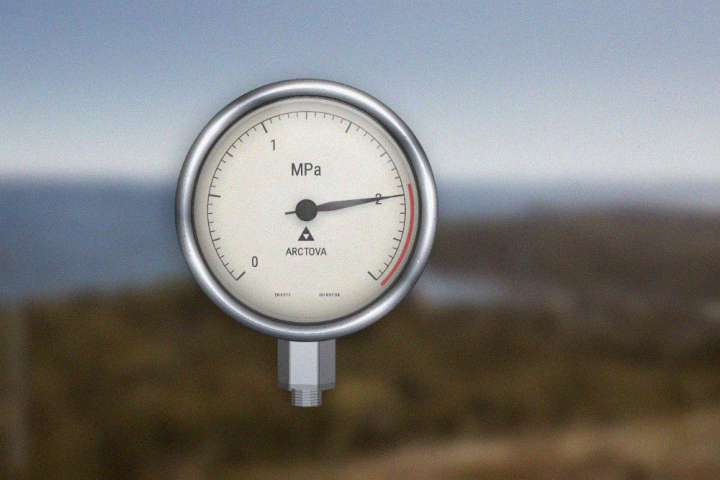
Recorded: 2 (MPa)
